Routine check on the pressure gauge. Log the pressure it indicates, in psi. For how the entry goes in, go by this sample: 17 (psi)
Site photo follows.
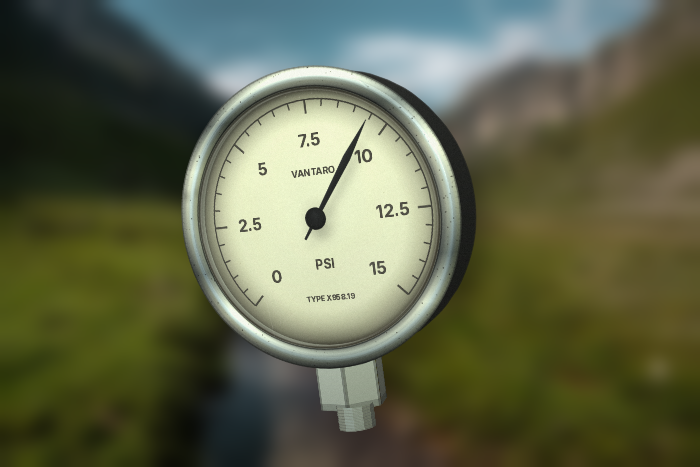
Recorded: 9.5 (psi)
